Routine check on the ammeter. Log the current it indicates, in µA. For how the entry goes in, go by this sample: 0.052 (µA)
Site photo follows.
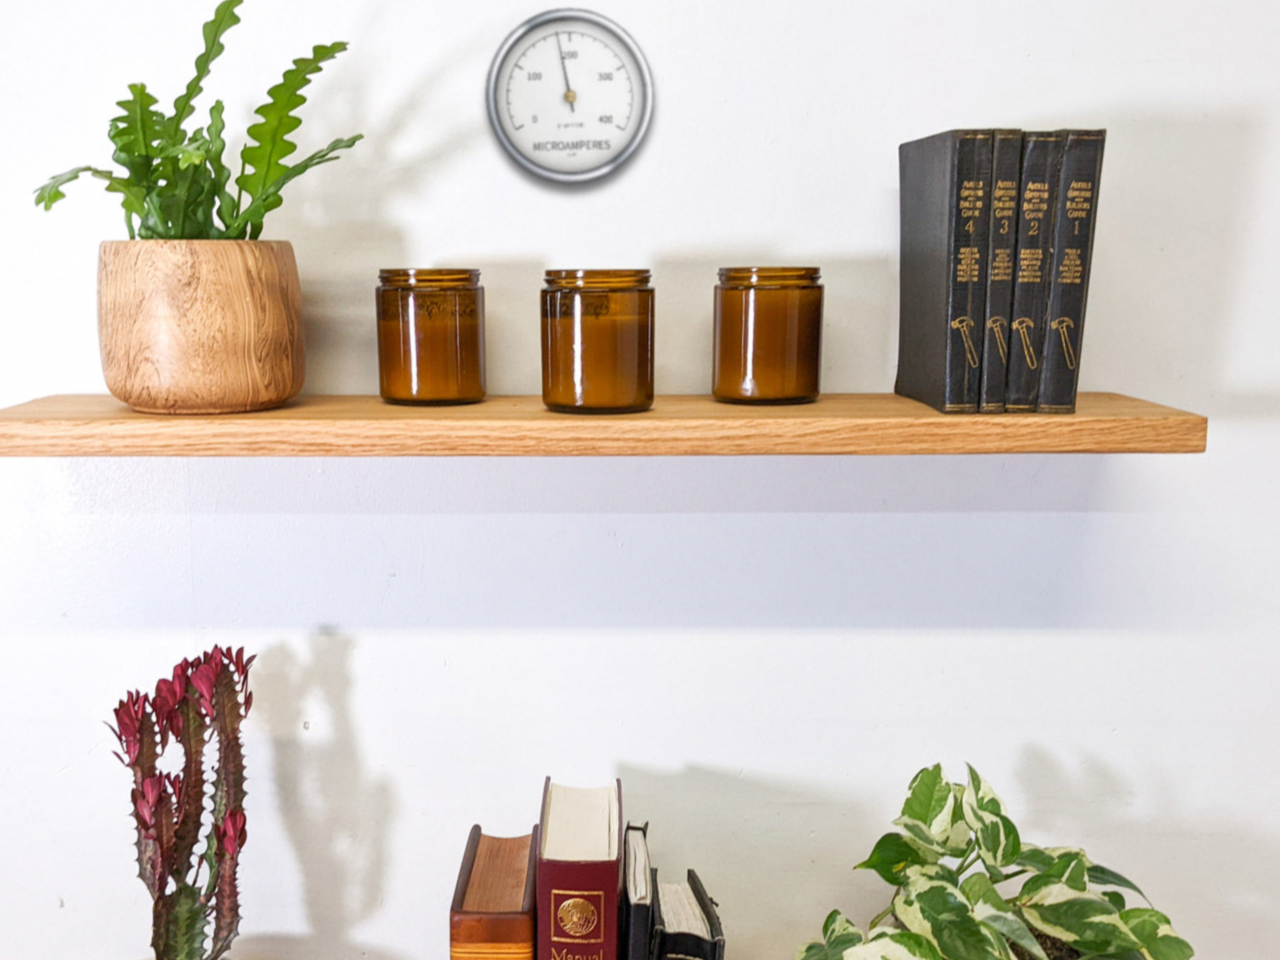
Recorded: 180 (µA)
